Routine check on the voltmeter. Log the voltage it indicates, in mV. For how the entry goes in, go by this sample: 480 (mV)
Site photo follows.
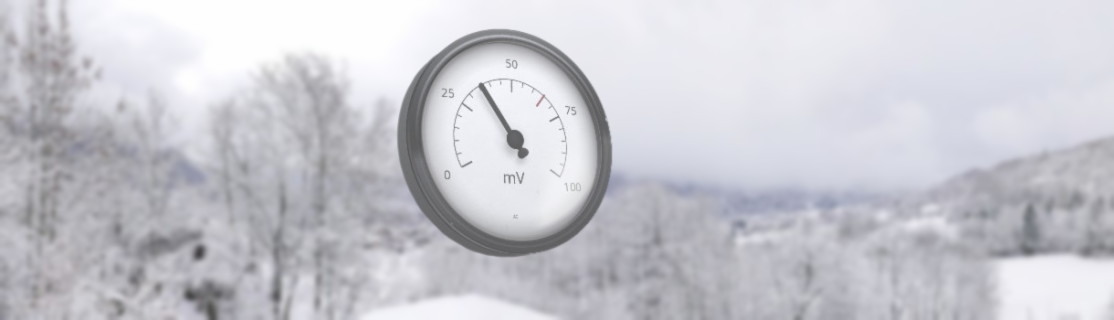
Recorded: 35 (mV)
